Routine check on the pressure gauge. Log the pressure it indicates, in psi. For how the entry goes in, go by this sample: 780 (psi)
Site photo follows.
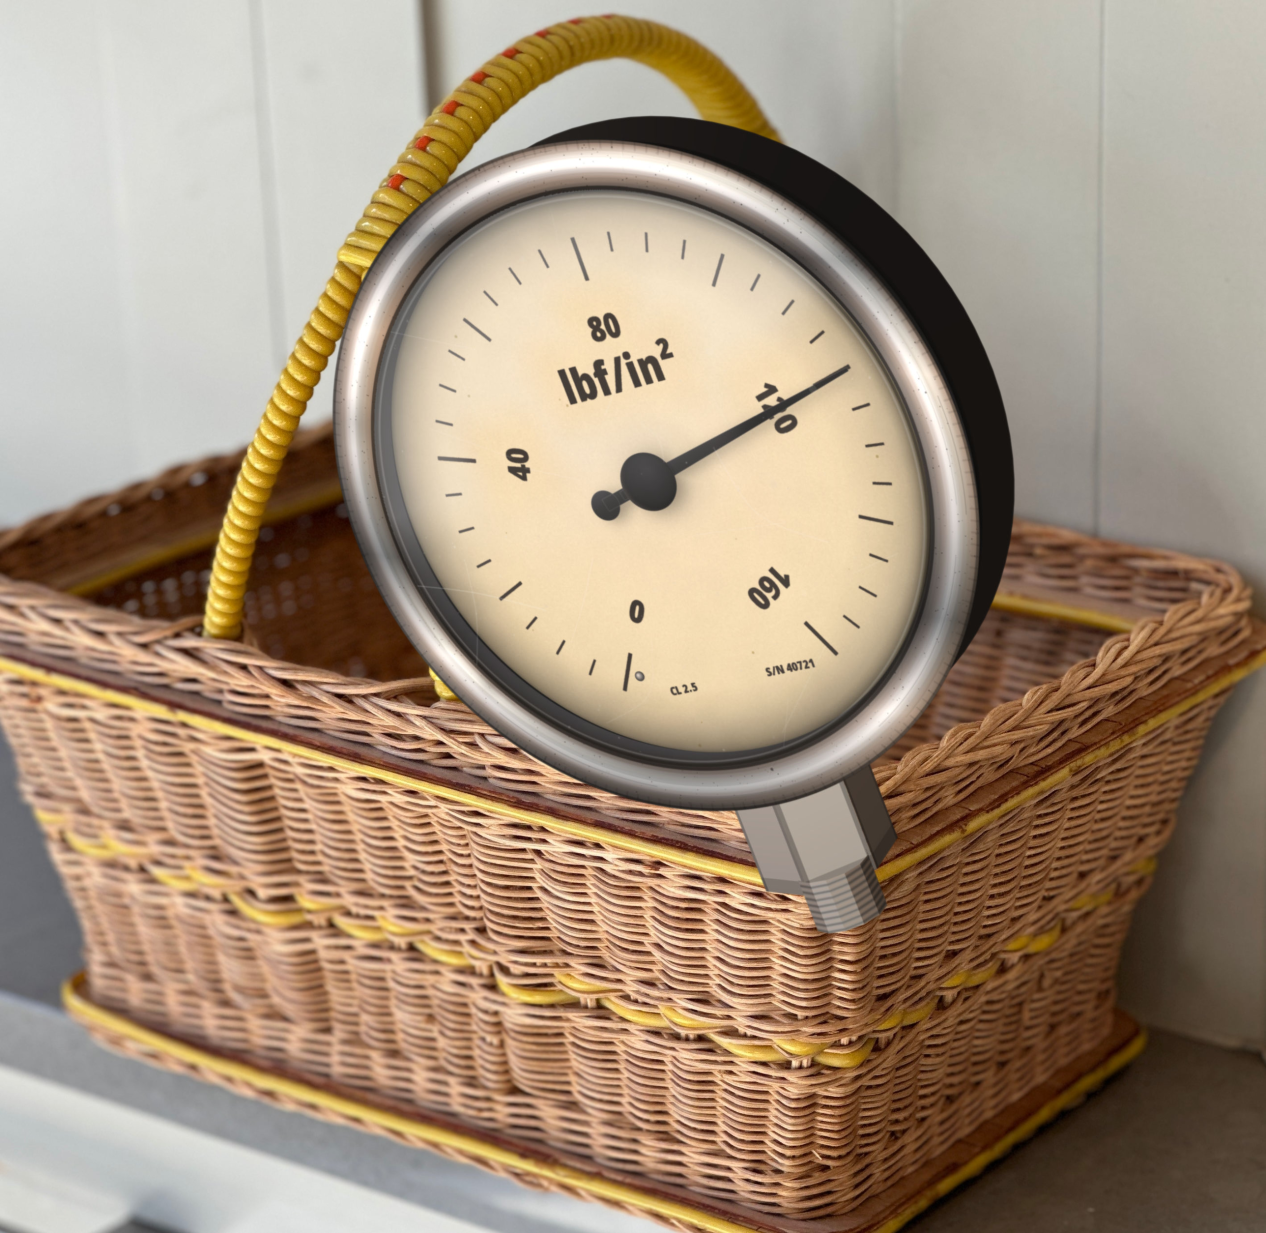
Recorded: 120 (psi)
